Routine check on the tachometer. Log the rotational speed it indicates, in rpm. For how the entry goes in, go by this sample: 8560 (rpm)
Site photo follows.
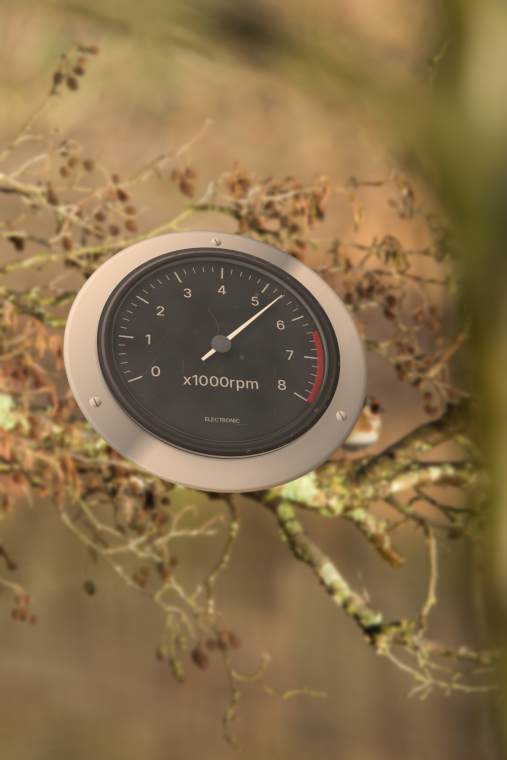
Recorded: 5400 (rpm)
